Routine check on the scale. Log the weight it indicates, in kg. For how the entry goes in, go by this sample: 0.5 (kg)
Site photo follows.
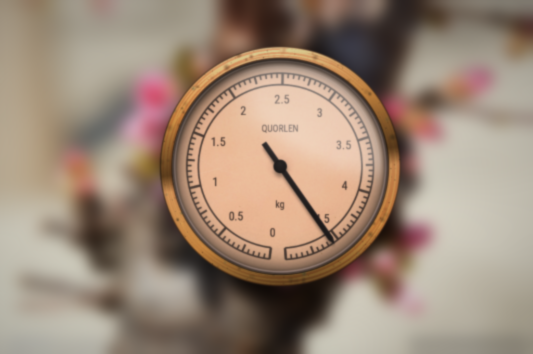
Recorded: 4.55 (kg)
